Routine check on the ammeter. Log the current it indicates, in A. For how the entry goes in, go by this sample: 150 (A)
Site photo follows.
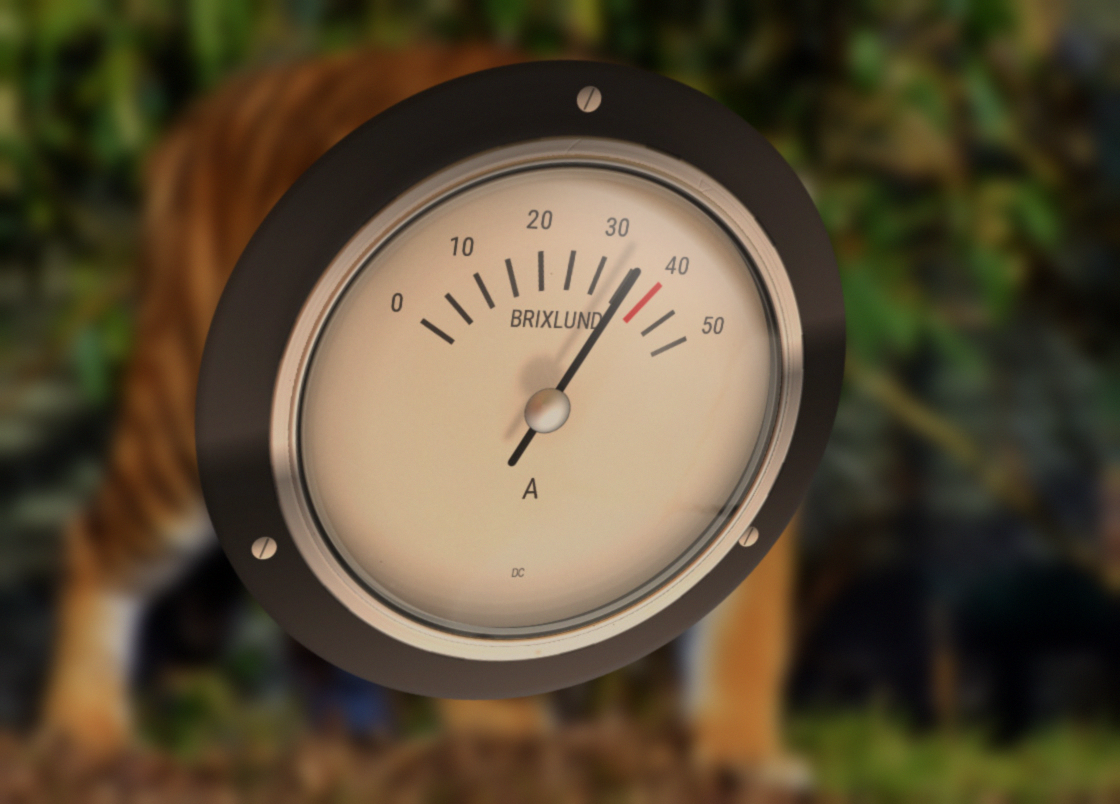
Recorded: 35 (A)
